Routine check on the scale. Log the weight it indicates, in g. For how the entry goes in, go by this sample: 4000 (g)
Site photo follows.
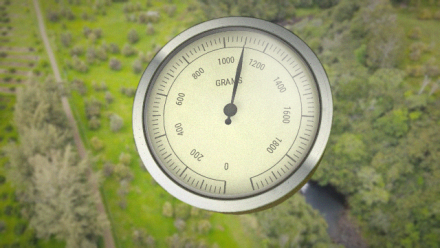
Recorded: 1100 (g)
